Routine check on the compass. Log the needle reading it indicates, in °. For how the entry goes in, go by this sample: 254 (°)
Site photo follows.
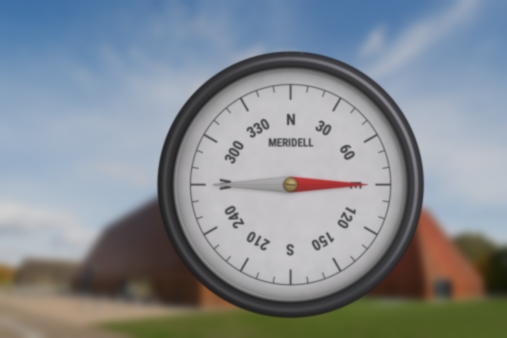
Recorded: 90 (°)
